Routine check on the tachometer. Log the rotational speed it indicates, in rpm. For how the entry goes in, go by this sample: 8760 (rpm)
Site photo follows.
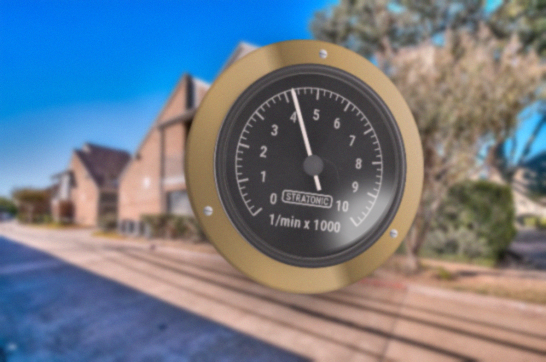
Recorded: 4200 (rpm)
